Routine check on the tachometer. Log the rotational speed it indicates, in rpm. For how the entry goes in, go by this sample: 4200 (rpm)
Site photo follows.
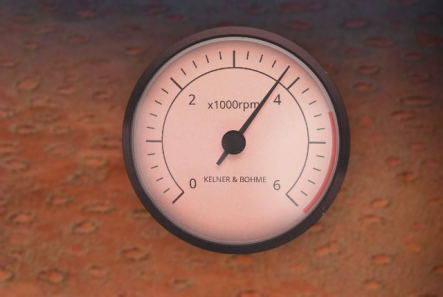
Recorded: 3800 (rpm)
